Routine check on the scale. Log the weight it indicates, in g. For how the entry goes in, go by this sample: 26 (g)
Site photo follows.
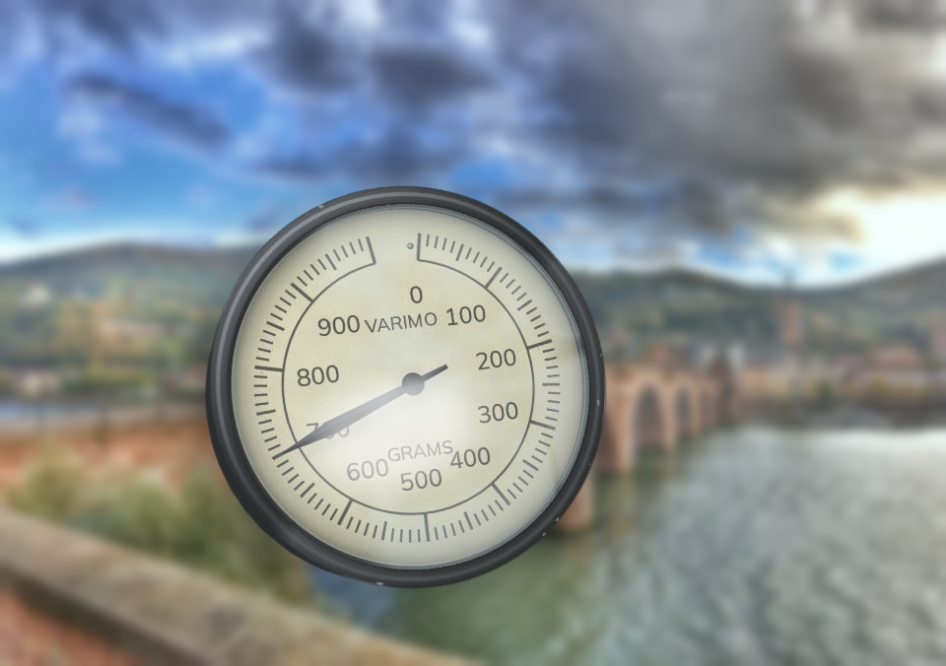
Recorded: 700 (g)
